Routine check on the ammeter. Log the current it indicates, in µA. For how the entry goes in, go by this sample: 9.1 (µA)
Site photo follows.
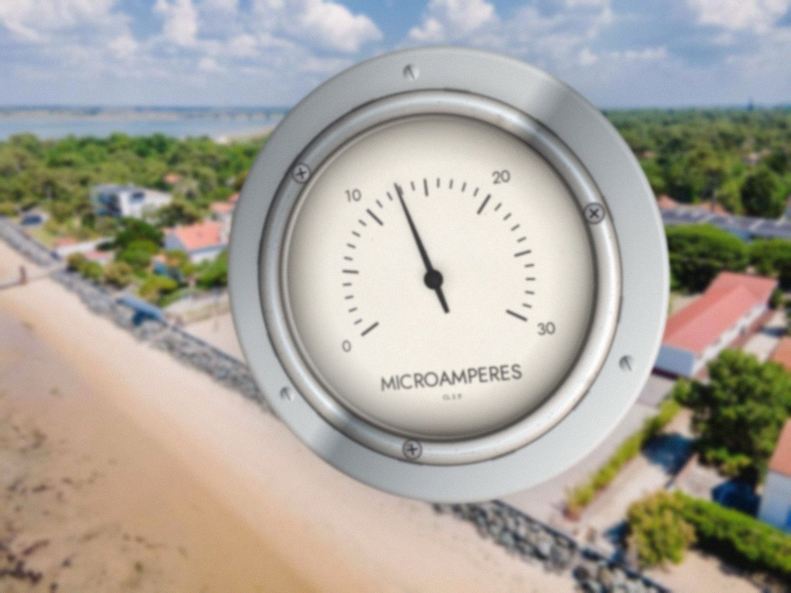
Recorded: 13 (µA)
